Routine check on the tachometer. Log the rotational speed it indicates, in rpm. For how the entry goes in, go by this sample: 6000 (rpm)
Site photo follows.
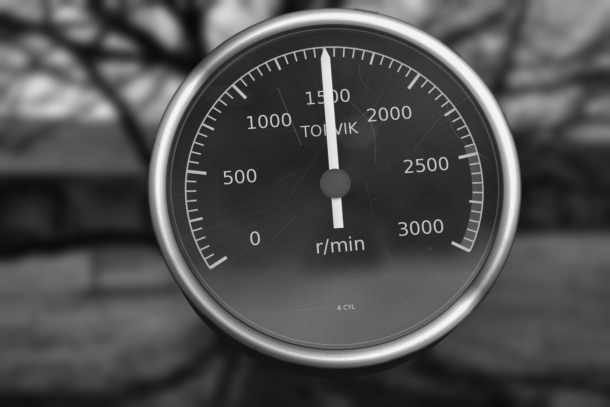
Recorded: 1500 (rpm)
